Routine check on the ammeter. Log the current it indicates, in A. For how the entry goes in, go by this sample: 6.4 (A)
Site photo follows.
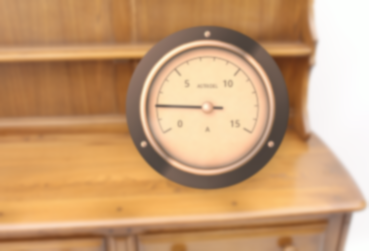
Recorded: 2 (A)
